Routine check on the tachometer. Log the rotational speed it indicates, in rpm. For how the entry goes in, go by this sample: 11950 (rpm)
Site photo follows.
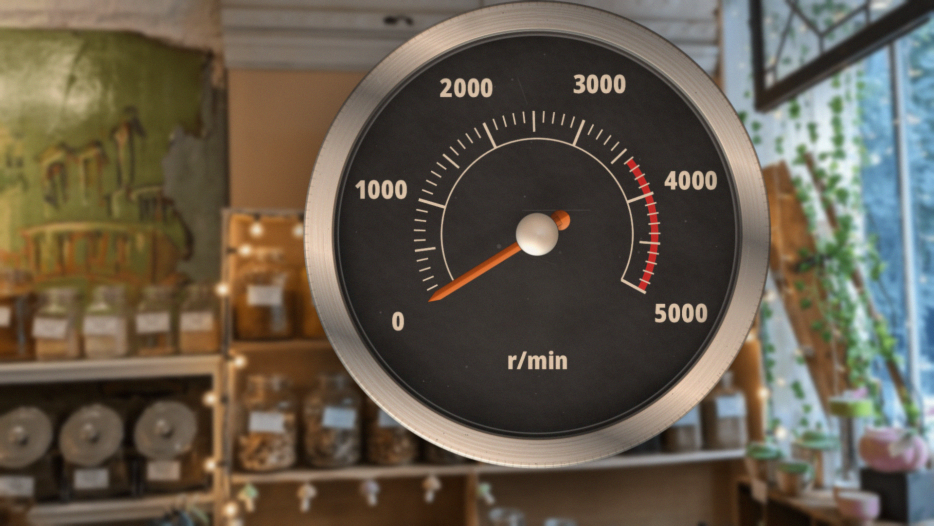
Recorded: 0 (rpm)
